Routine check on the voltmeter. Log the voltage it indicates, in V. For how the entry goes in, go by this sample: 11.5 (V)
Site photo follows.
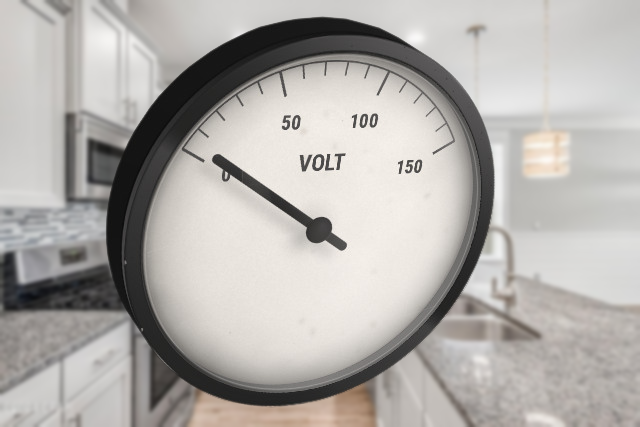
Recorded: 5 (V)
